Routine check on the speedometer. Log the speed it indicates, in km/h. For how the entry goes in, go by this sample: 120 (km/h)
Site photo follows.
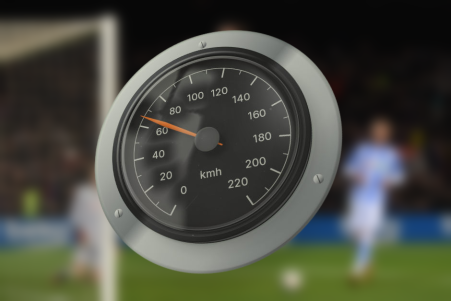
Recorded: 65 (km/h)
